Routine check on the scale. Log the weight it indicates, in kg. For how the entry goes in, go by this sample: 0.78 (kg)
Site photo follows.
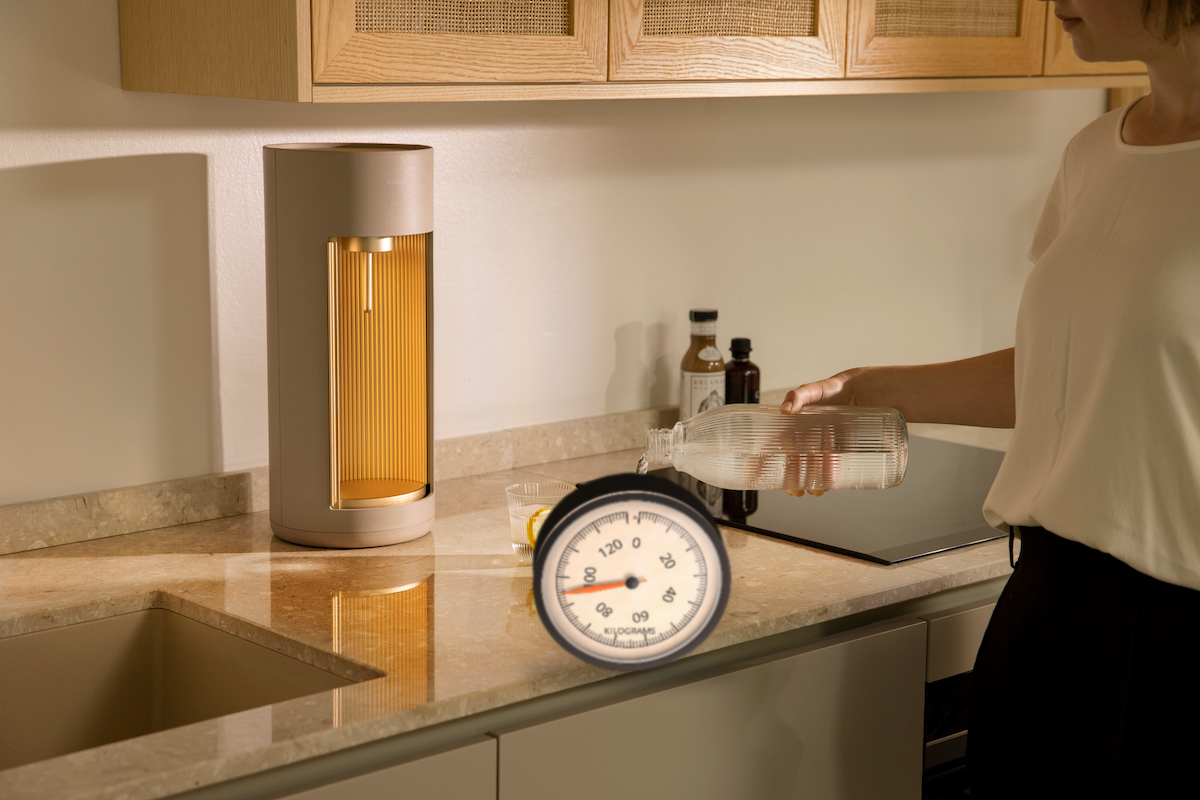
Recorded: 95 (kg)
